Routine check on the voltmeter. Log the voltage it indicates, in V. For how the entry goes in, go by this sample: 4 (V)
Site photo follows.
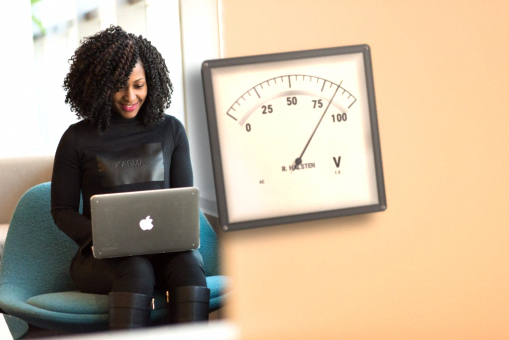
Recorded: 85 (V)
